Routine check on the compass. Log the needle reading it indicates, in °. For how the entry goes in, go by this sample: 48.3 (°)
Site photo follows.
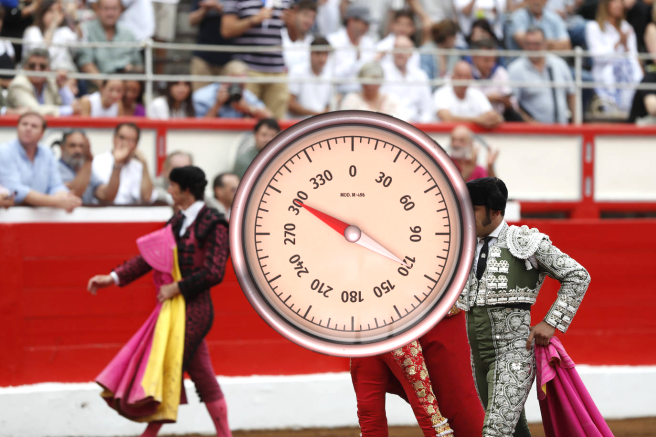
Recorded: 300 (°)
